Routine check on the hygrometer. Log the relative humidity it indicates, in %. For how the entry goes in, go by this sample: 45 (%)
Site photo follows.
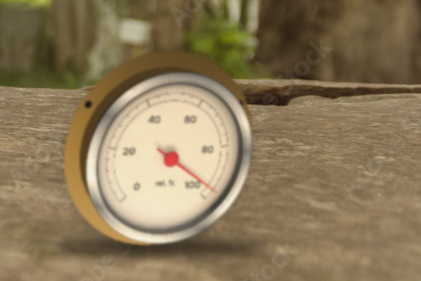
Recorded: 96 (%)
